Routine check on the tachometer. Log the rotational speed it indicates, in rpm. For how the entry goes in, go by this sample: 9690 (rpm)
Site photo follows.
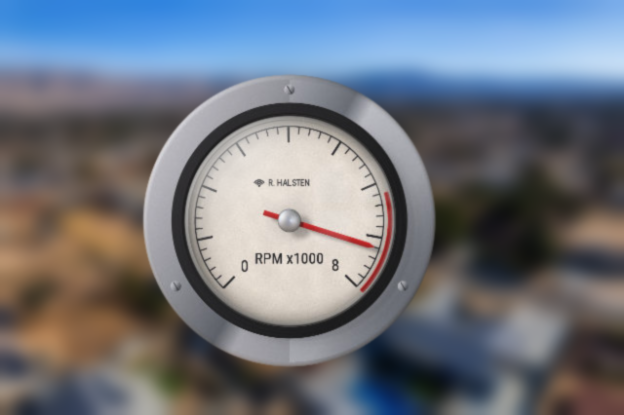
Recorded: 7200 (rpm)
